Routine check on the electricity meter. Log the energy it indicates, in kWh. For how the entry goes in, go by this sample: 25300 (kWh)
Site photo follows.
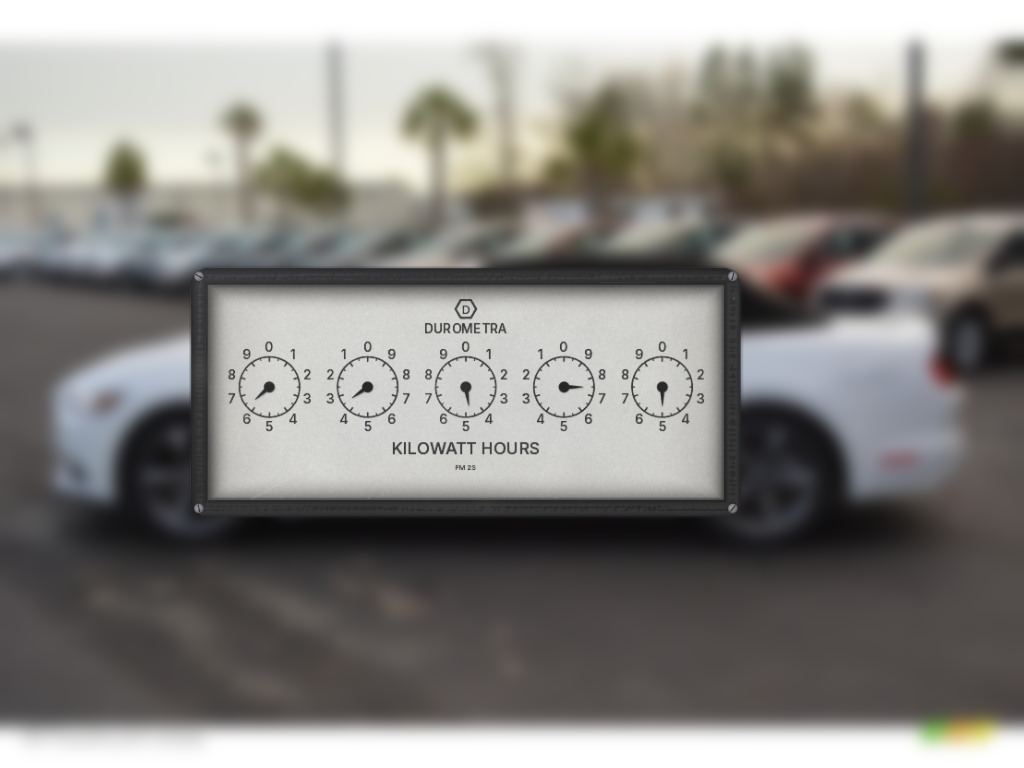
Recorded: 63475 (kWh)
